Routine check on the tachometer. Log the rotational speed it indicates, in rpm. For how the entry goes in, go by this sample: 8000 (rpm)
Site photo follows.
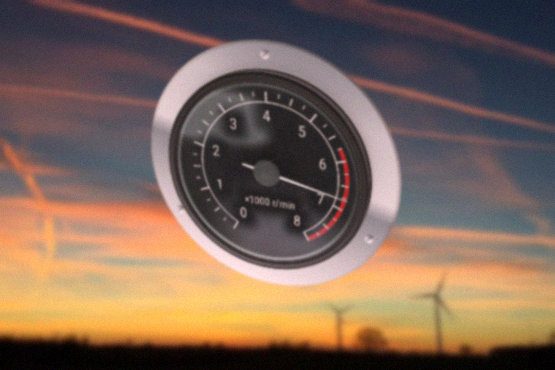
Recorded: 6750 (rpm)
